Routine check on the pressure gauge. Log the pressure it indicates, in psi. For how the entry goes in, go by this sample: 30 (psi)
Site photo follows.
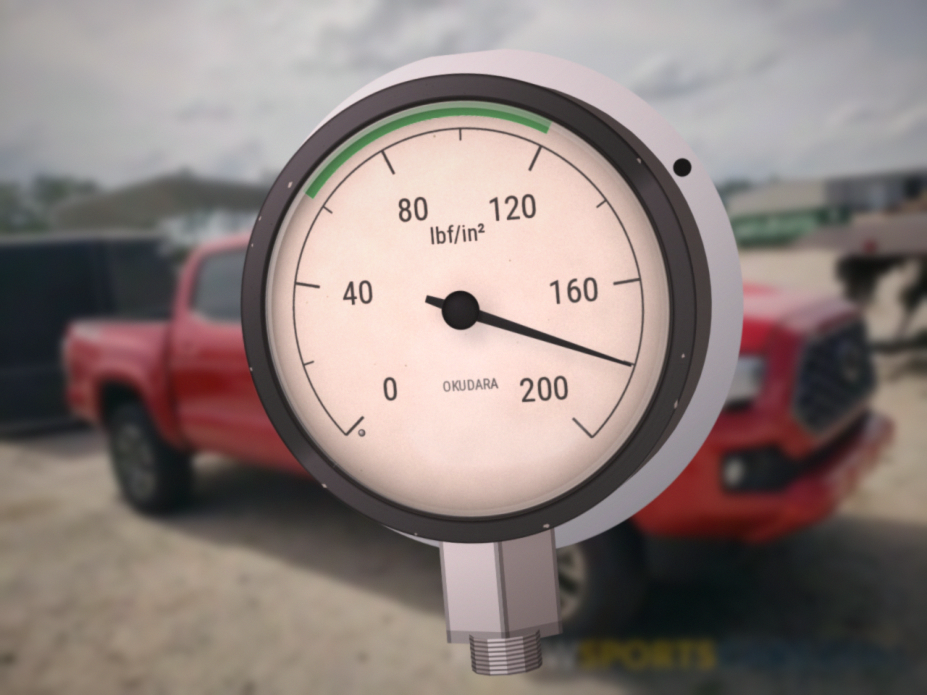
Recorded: 180 (psi)
